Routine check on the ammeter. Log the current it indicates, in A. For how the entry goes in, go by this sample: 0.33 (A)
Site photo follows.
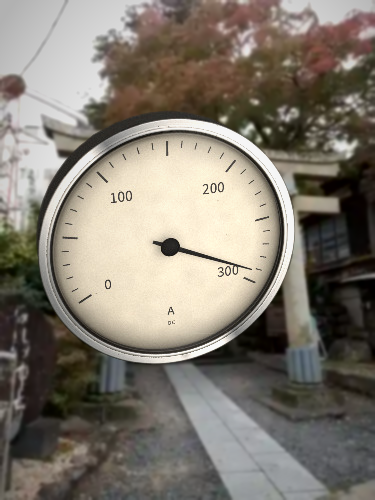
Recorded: 290 (A)
